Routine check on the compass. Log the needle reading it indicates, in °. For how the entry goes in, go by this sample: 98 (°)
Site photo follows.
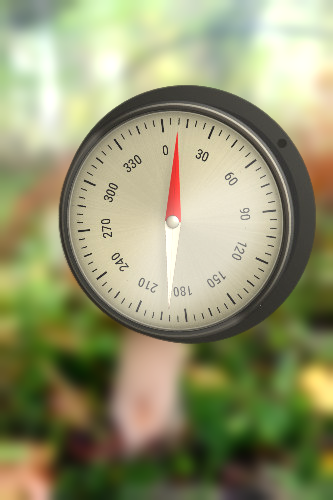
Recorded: 10 (°)
